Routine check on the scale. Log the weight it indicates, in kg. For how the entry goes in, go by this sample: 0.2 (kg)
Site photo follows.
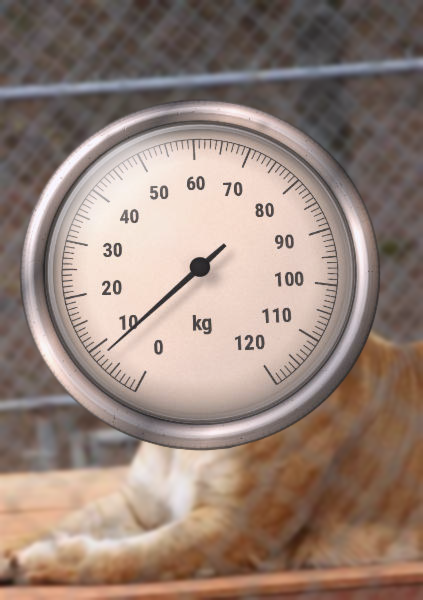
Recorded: 8 (kg)
